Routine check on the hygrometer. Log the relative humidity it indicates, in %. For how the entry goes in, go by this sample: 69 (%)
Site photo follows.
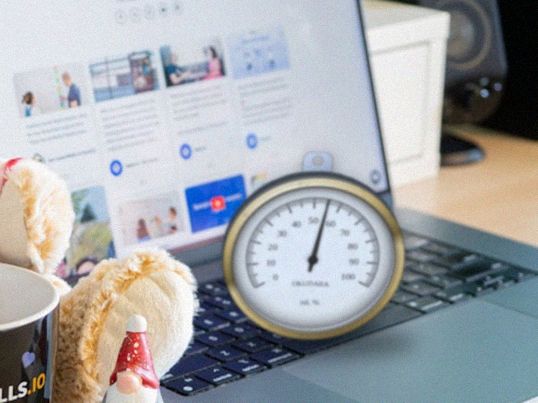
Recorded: 55 (%)
